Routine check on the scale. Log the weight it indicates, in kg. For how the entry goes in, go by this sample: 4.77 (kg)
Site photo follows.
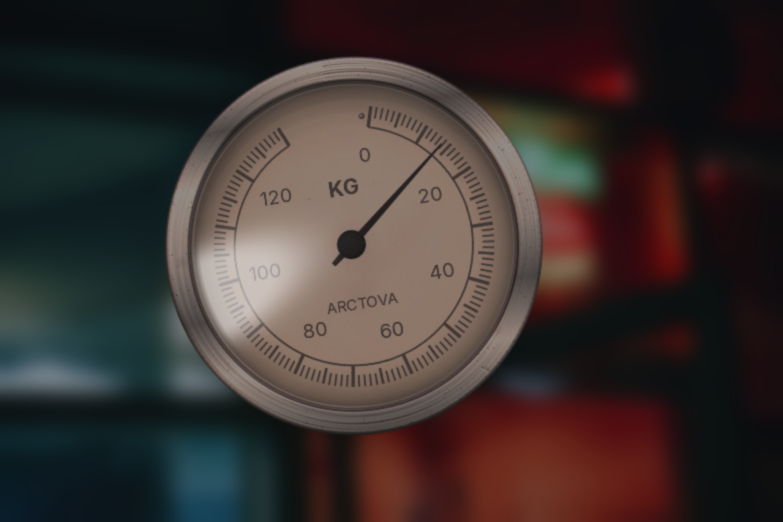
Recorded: 14 (kg)
